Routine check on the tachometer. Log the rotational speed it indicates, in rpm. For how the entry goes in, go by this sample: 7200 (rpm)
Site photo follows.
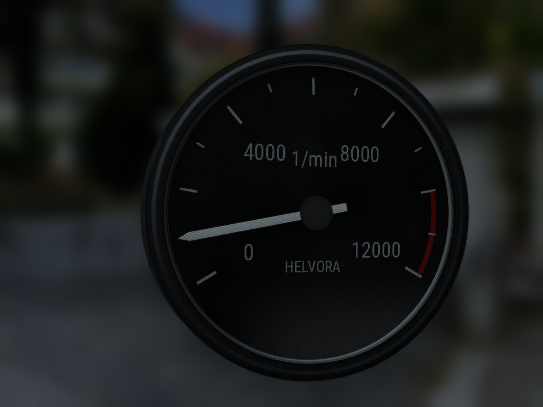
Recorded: 1000 (rpm)
